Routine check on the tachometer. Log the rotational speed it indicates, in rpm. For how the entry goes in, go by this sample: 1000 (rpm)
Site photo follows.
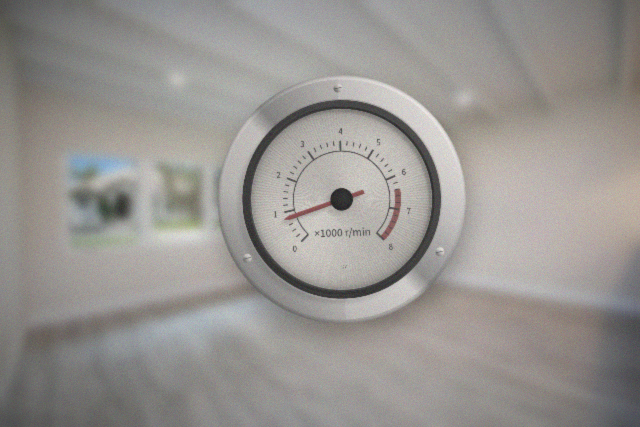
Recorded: 800 (rpm)
